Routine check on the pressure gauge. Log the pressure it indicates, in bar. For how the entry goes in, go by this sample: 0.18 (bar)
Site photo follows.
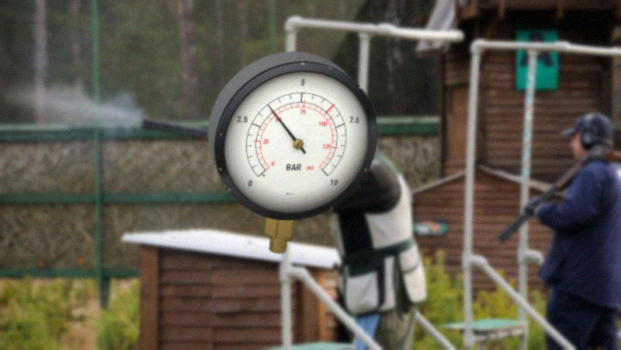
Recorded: 3.5 (bar)
